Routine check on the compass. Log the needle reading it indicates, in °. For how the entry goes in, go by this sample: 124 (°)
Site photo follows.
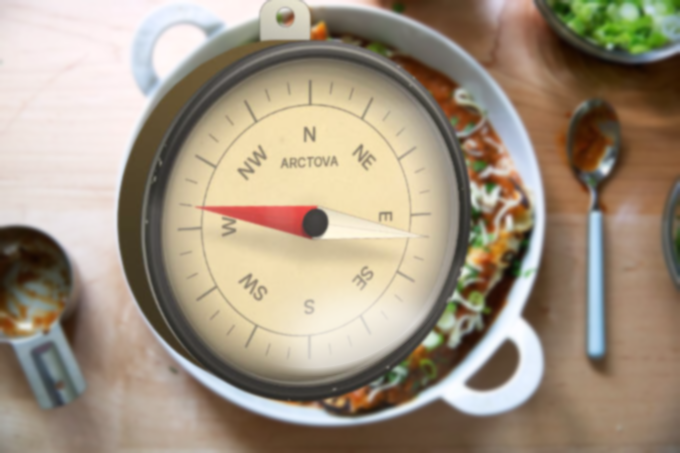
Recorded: 280 (°)
